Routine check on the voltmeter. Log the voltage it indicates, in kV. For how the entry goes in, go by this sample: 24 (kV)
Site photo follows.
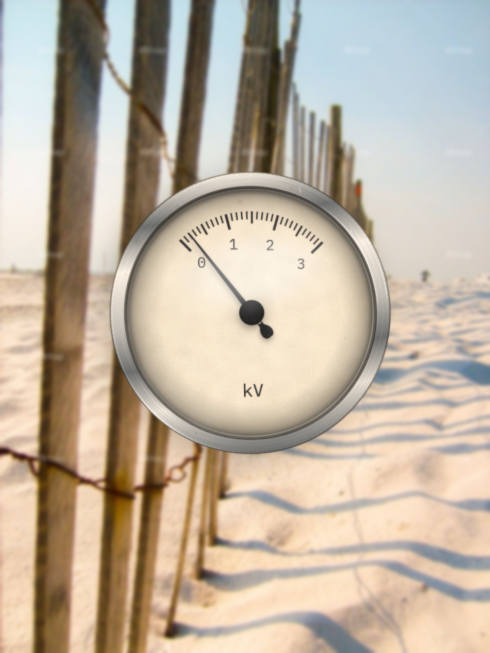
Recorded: 0.2 (kV)
